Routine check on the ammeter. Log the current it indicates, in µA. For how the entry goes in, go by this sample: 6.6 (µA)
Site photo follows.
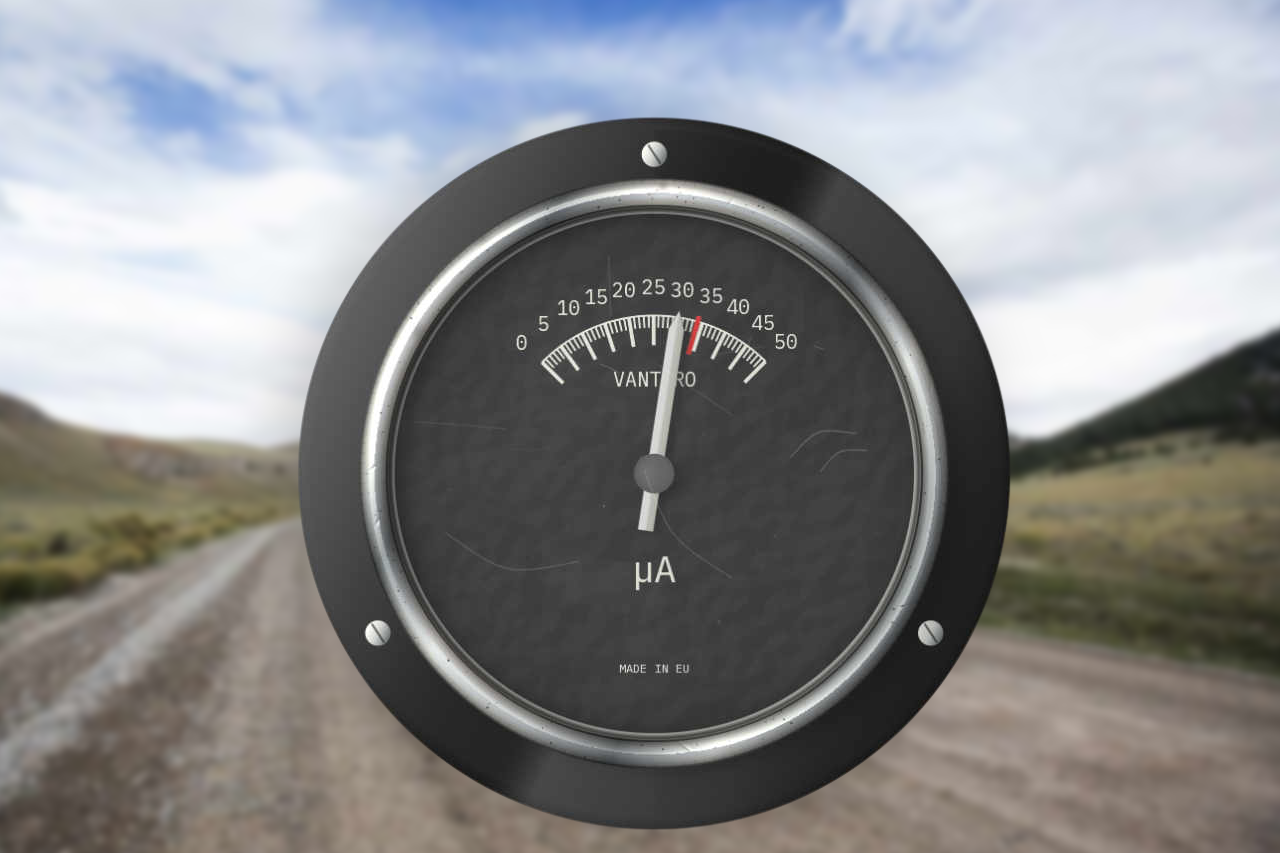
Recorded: 30 (µA)
